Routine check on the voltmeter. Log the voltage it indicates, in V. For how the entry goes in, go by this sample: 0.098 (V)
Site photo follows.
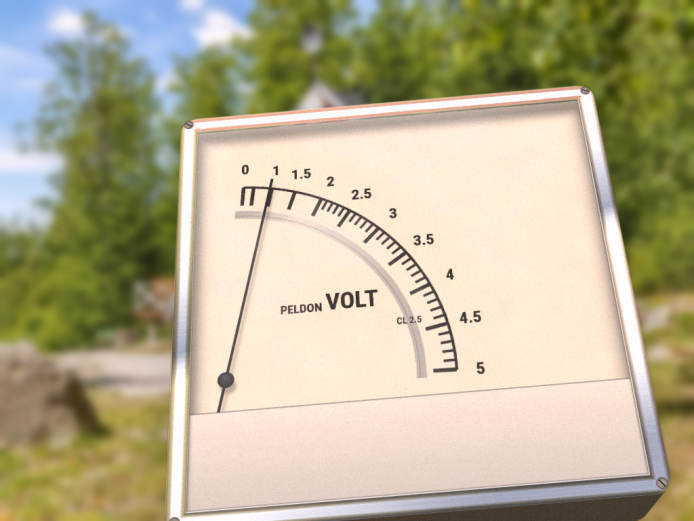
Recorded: 1 (V)
